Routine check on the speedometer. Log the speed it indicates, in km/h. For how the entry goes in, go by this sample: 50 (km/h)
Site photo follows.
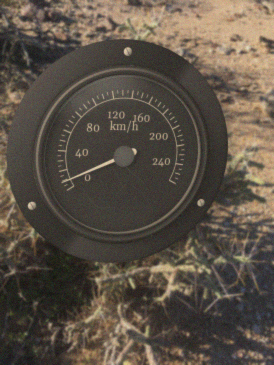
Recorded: 10 (km/h)
